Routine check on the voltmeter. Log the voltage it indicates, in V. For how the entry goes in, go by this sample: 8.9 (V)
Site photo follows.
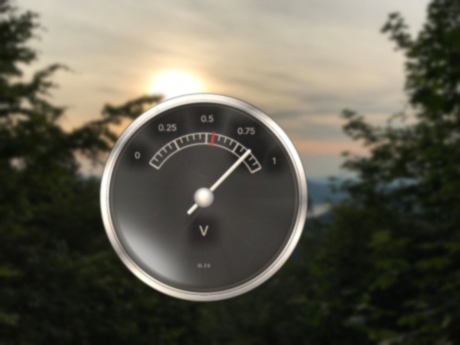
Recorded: 0.85 (V)
